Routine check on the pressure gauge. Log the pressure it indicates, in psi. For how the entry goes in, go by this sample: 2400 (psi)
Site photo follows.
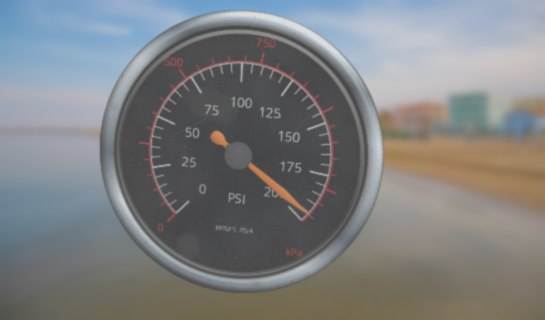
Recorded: 195 (psi)
